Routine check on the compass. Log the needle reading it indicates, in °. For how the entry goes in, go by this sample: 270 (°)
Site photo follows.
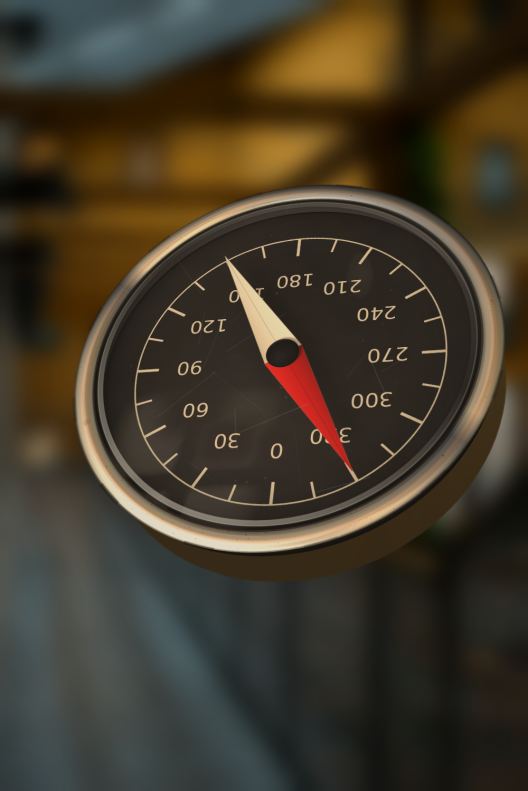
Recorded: 330 (°)
